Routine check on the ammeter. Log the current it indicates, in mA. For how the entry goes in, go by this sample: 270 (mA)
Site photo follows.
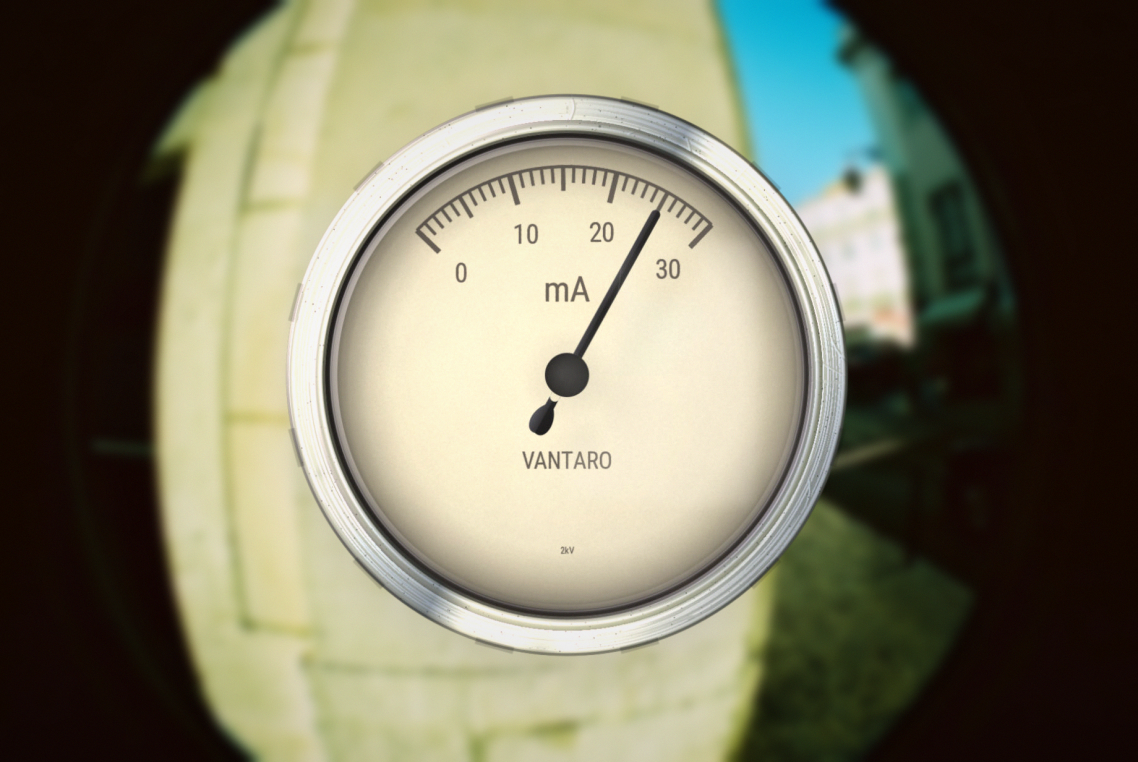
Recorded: 25 (mA)
